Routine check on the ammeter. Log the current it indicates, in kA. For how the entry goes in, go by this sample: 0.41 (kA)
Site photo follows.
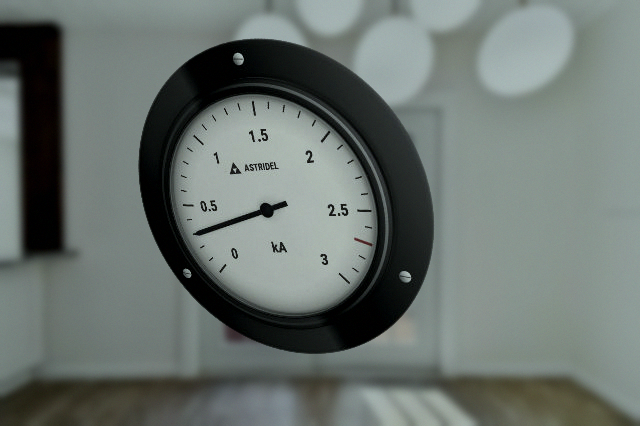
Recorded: 0.3 (kA)
